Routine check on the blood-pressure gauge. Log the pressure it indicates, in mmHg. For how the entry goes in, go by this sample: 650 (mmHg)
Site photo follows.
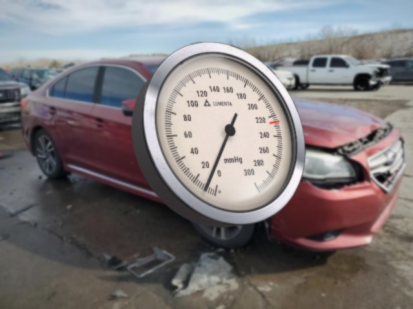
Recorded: 10 (mmHg)
